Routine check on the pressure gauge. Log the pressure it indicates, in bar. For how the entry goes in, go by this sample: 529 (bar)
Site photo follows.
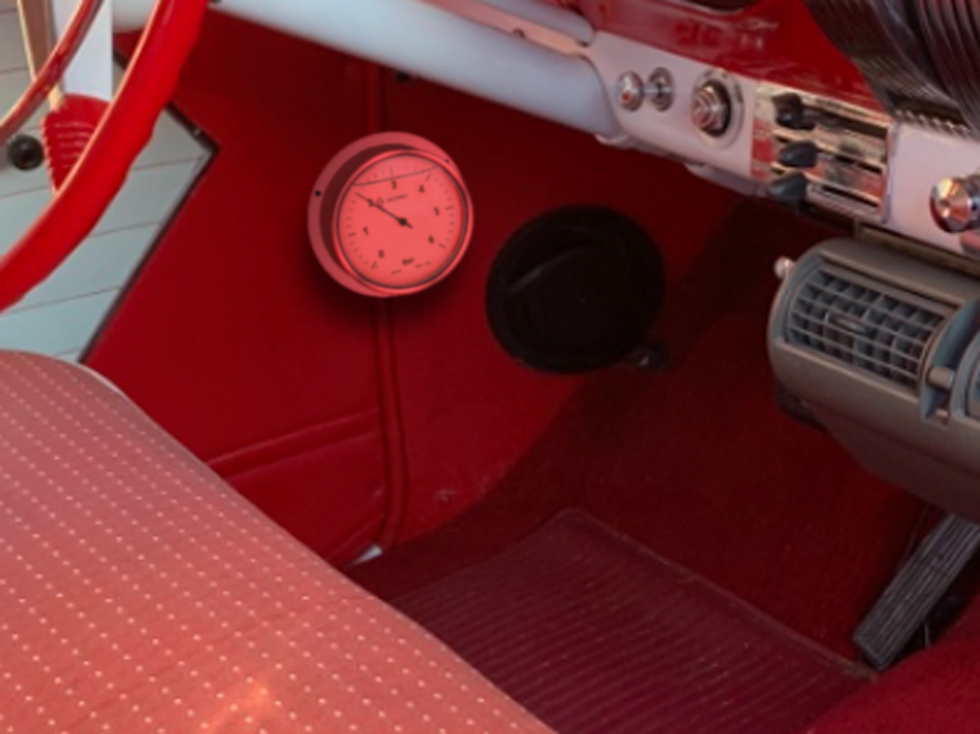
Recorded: 2 (bar)
